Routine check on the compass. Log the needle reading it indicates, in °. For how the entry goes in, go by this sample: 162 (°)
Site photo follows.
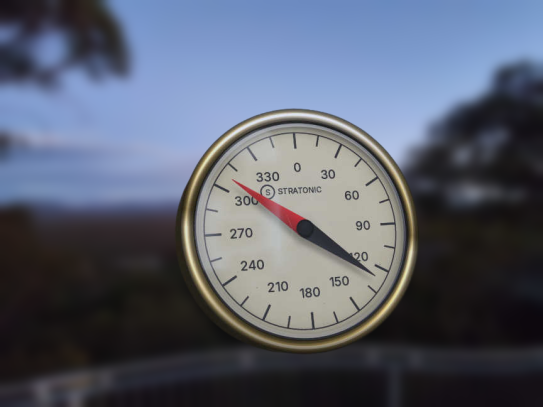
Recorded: 307.5 (°)
